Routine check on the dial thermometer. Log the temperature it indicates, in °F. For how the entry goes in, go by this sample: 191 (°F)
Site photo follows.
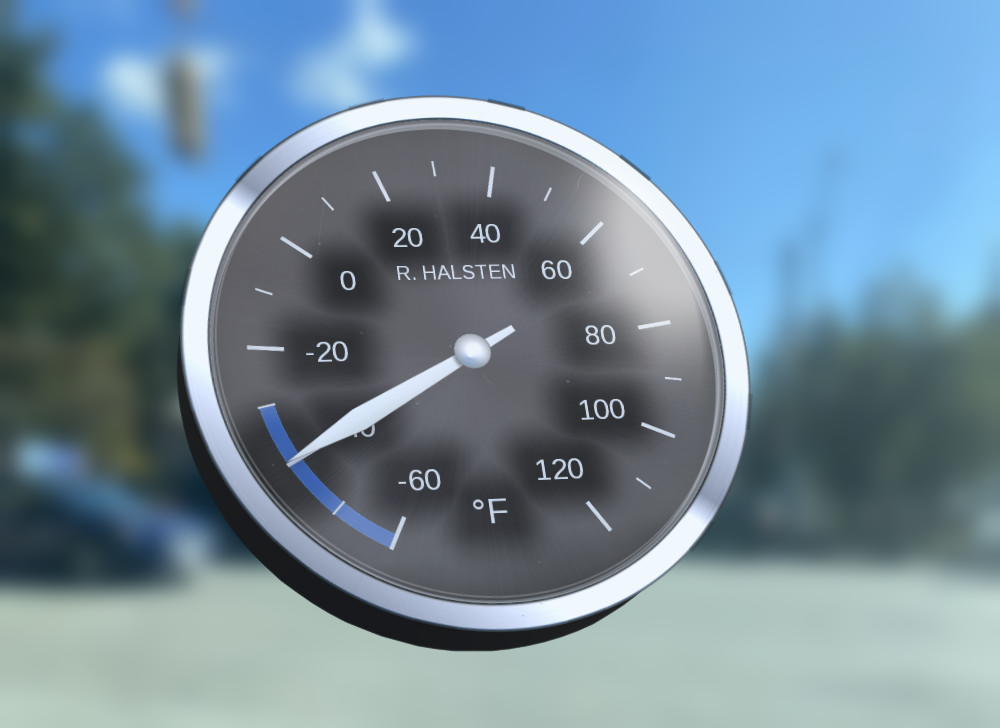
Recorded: -40 (°F)
